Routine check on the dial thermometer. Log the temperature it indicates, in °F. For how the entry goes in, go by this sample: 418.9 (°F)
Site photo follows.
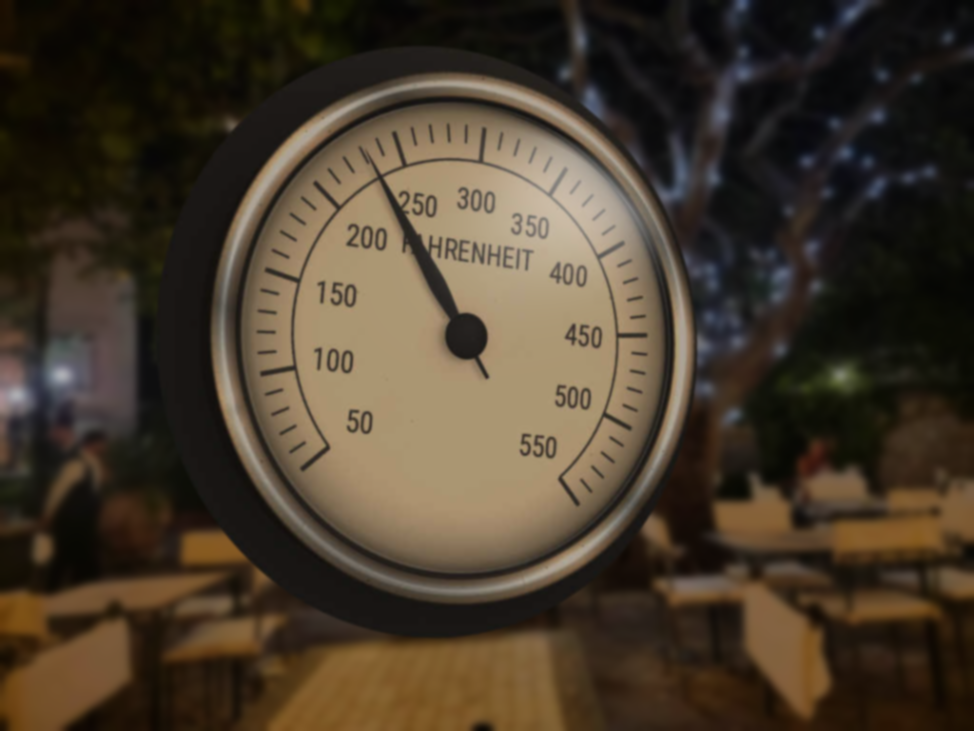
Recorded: 230 (°F)
